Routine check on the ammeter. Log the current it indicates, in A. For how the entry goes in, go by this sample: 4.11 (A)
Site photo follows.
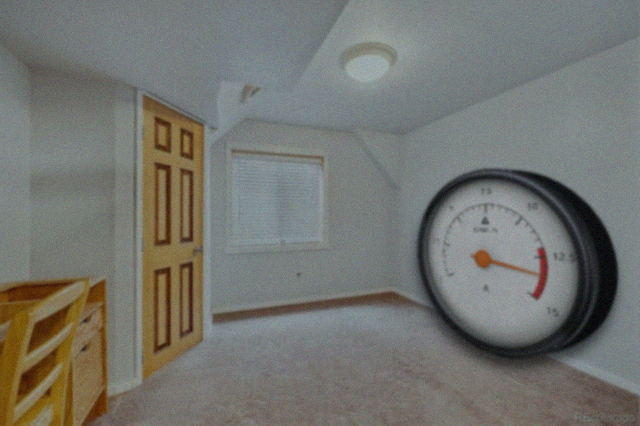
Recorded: 13.5 (A)
